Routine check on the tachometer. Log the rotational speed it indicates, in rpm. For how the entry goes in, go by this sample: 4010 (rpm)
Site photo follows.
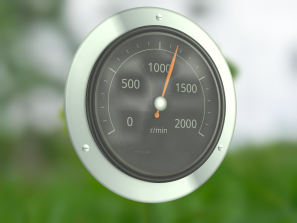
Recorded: 1150 (rpm)
